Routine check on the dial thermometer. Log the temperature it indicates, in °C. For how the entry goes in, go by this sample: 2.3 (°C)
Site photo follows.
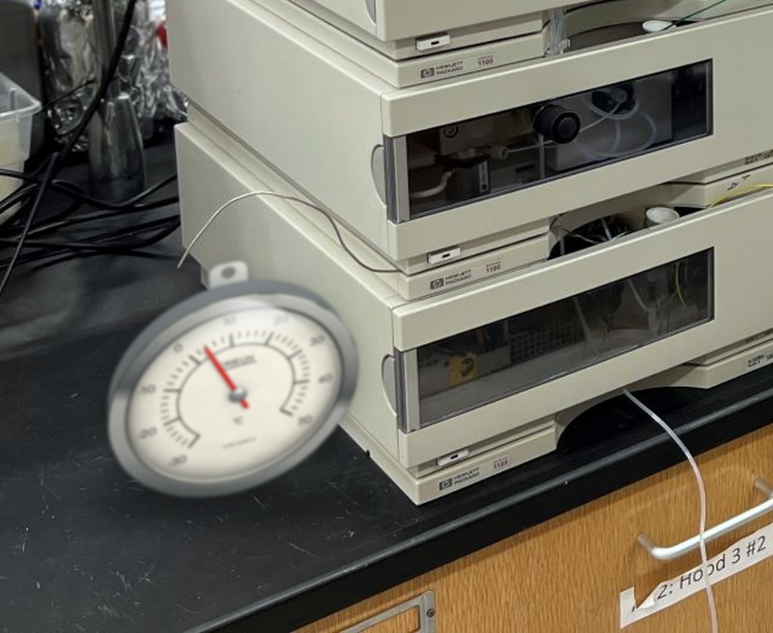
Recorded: 4 (°C)
